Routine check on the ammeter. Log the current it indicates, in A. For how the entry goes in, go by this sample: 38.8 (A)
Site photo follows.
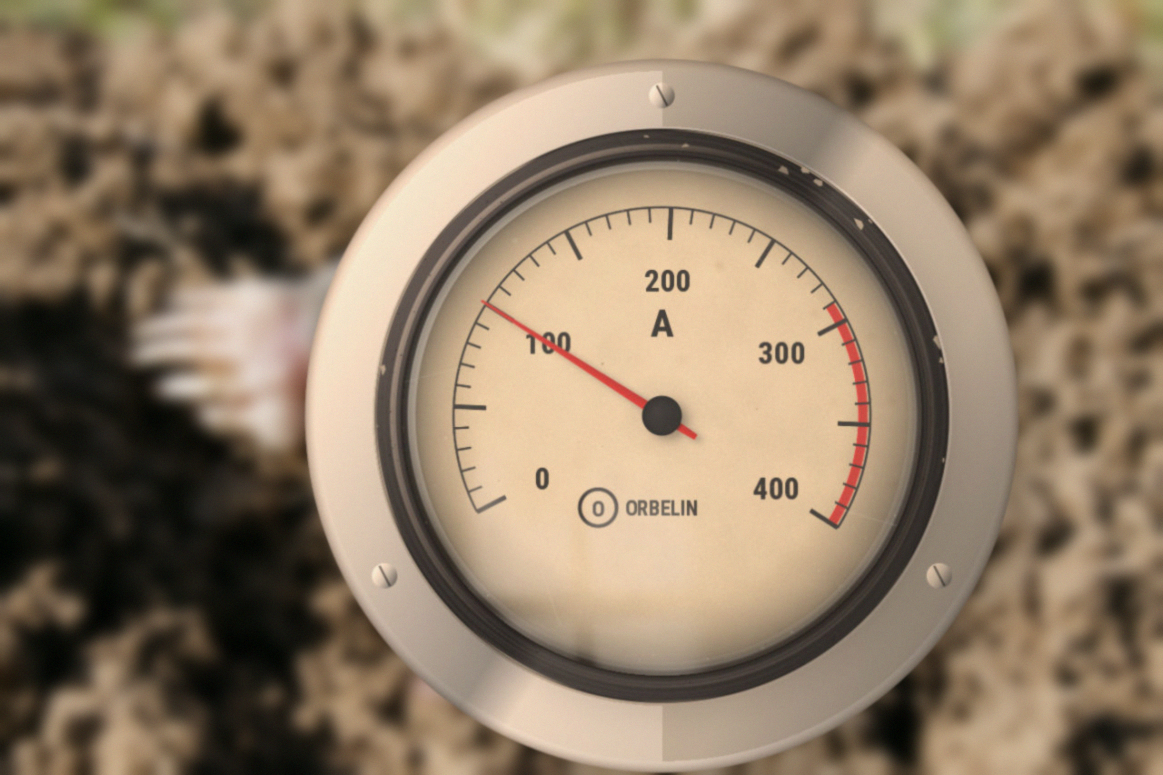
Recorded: 100 (A)
